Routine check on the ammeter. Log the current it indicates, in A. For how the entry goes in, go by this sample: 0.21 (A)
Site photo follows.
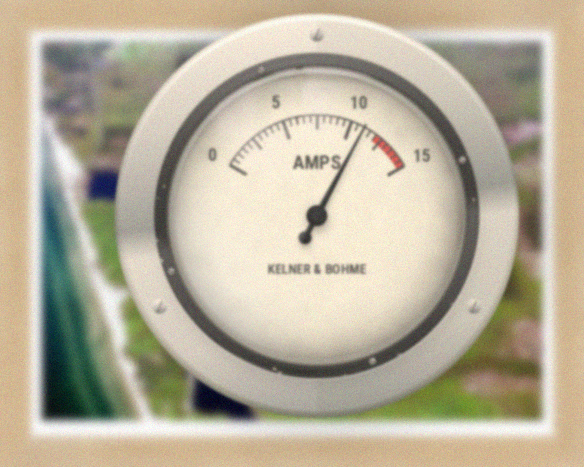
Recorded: 11 (A)
